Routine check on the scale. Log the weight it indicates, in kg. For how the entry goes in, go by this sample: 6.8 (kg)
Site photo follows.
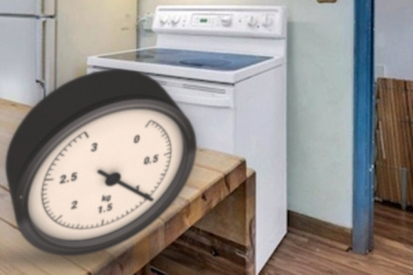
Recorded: 1 (kg)
